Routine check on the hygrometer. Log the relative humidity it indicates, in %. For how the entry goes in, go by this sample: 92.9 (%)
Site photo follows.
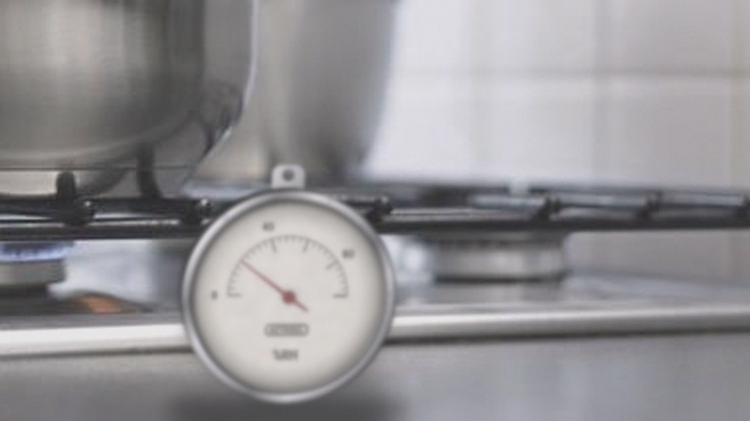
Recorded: 20 (%)
